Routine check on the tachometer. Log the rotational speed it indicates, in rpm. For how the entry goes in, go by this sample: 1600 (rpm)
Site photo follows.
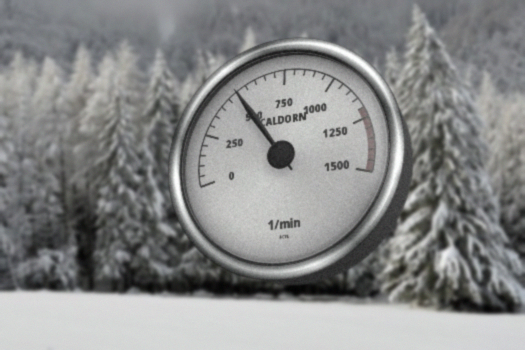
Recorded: 500 (rpm)
